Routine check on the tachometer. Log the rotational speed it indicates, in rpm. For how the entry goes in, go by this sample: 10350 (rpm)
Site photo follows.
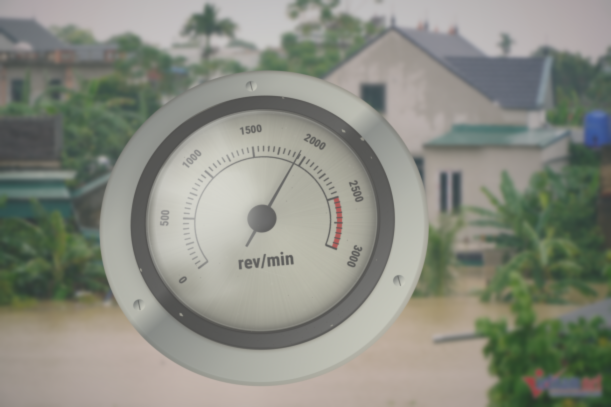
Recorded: 1950 (rpm)
